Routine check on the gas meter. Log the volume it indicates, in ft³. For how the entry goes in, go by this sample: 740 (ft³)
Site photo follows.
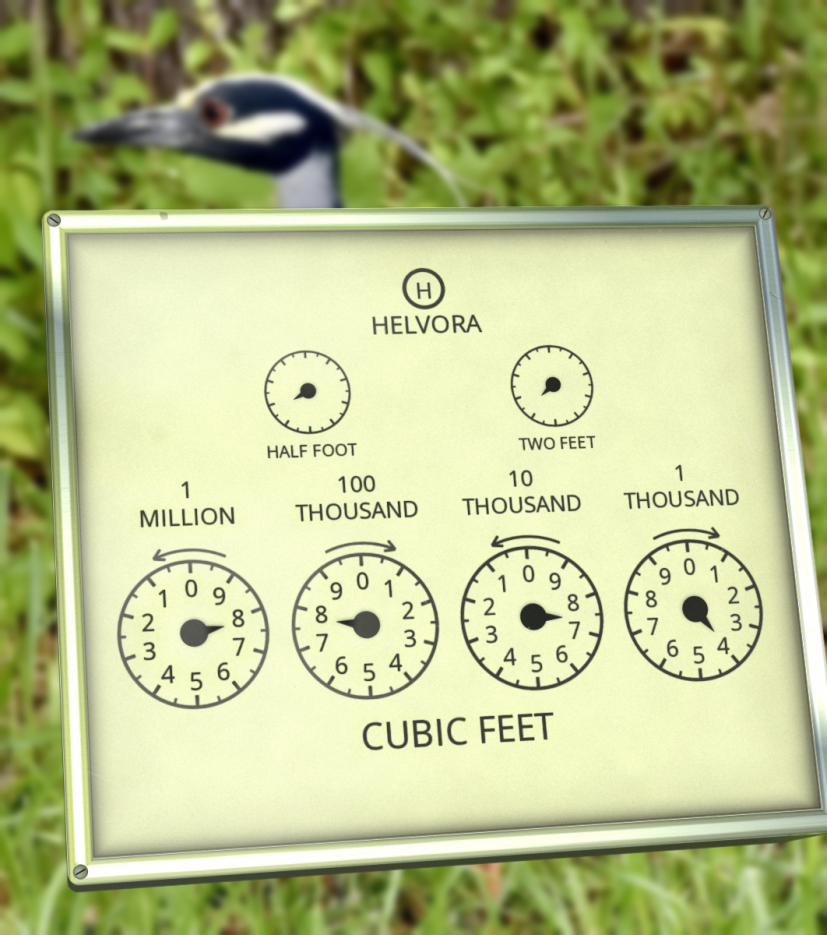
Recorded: 777400 (ft³)
